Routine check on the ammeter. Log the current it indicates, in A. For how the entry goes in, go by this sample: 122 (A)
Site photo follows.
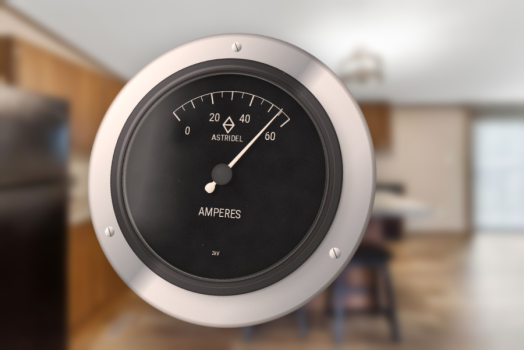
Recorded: 55 (A)
